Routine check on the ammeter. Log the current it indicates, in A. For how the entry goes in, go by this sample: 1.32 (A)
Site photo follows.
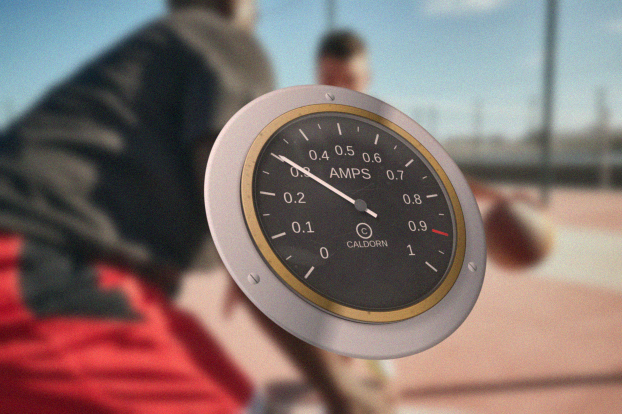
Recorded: 0.3 (A)
